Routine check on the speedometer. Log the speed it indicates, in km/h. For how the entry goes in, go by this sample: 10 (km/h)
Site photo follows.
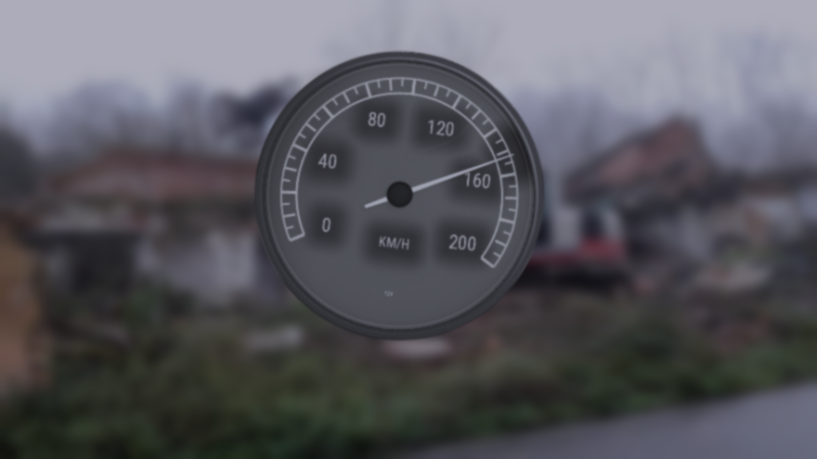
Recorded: 152.5 (km/h)
